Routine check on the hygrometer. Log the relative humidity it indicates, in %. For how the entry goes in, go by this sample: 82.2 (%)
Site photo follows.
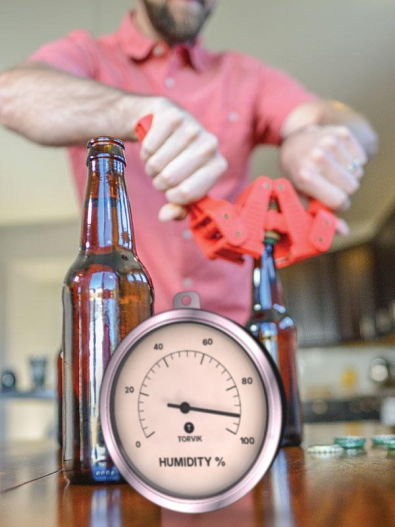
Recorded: 92 (%)
